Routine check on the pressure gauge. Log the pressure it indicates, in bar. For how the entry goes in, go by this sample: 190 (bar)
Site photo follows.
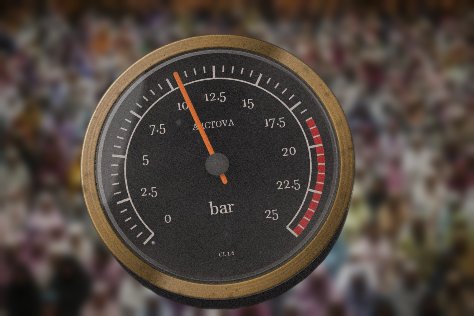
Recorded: 10.5 (bar)
